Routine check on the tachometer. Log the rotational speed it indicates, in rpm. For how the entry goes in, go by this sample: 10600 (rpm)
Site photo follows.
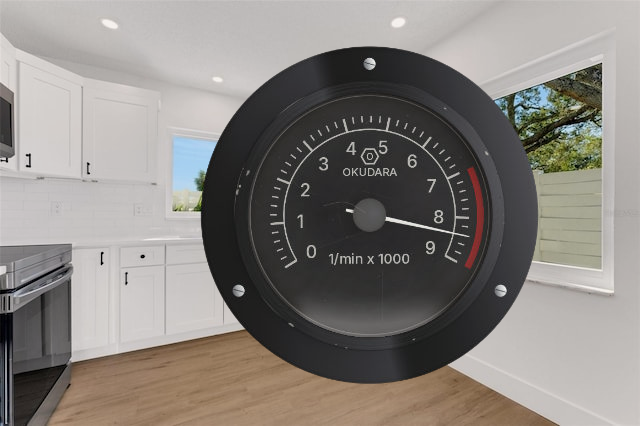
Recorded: 8400 (rpm)
